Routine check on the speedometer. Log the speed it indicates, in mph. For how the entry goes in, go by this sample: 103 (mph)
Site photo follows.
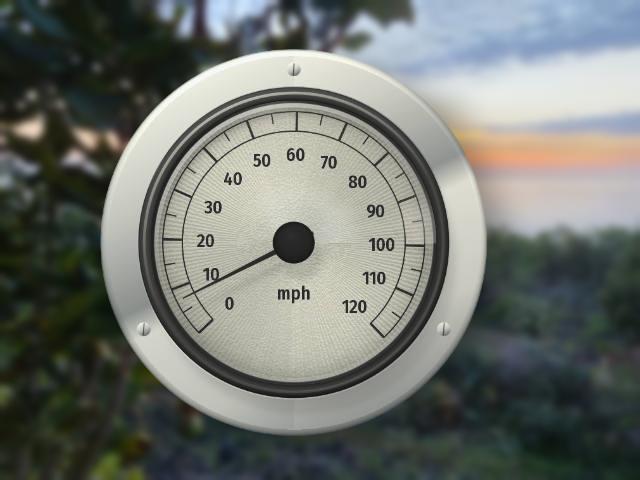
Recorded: 7.5 (mph)
